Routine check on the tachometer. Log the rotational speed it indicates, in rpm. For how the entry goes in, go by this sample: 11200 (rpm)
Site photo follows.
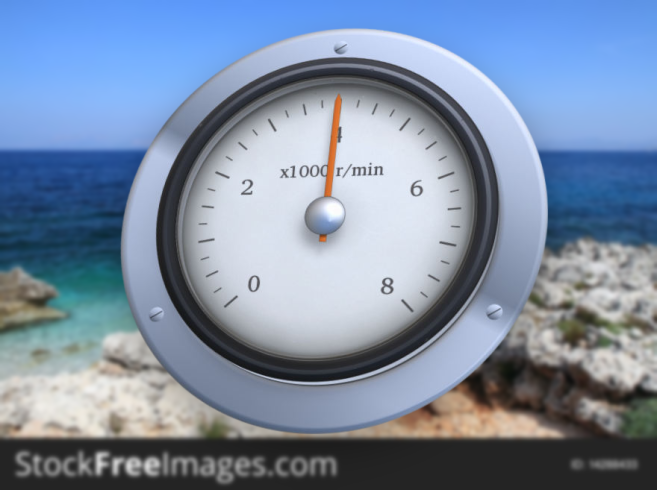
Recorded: 4000 (rpm)
